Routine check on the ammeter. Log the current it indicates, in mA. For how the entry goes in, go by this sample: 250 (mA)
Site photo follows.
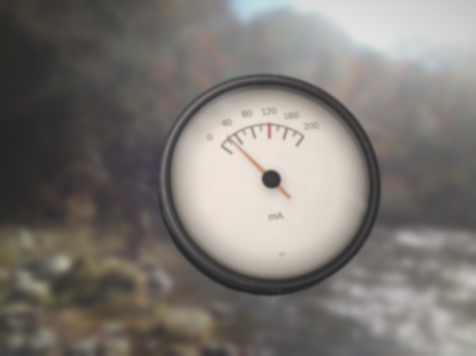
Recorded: 20 (mA)
